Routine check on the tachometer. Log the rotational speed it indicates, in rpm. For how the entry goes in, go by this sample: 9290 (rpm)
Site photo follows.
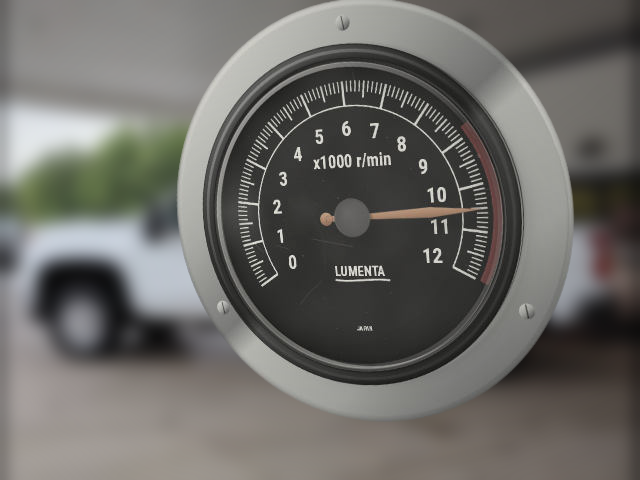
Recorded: 10500 (rpm)
